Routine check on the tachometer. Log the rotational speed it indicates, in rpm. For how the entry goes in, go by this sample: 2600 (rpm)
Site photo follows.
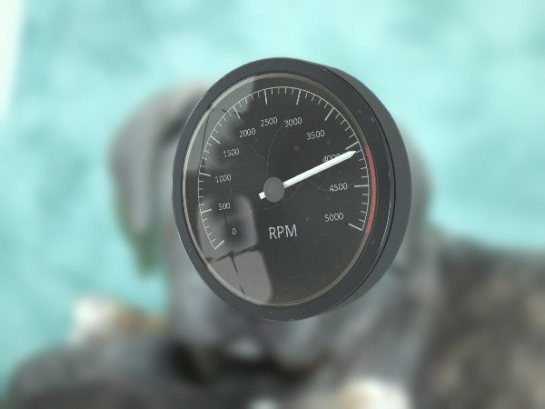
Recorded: 4100 (rpm)
